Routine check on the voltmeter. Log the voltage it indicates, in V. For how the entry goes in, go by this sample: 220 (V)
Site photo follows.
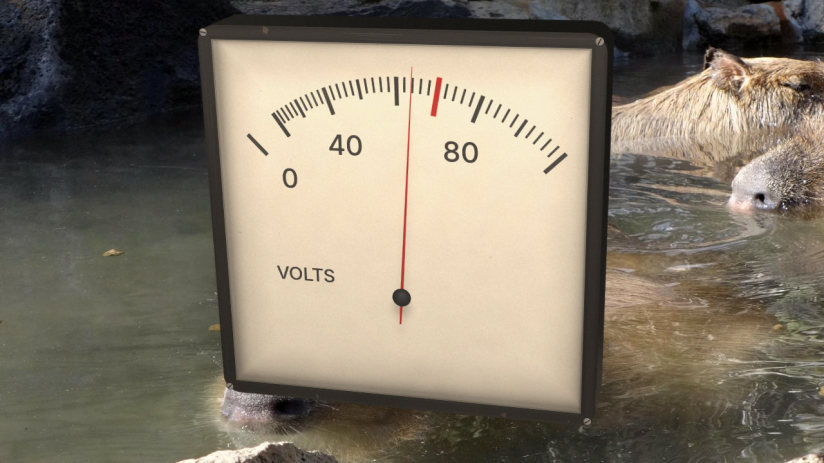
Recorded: 64 (V)
